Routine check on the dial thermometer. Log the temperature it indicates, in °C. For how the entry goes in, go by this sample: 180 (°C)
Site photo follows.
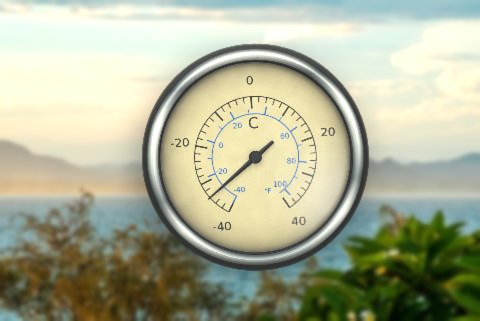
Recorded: -34 (°C)
